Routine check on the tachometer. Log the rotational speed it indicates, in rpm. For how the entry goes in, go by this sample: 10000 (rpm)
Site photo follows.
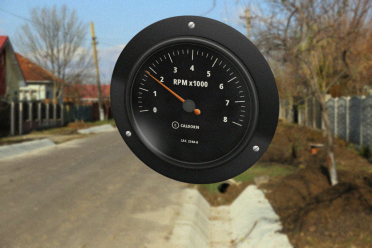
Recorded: 1800 (rpm)
